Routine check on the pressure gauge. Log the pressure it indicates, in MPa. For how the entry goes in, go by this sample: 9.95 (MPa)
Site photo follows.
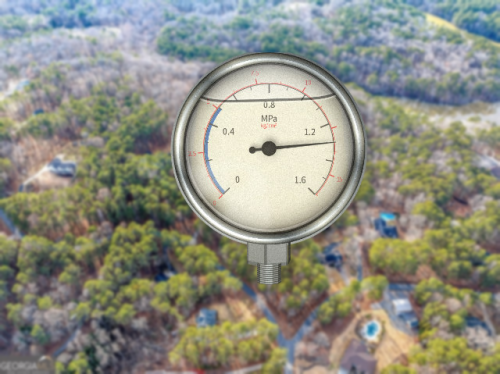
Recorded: 1.3 (MPa)
